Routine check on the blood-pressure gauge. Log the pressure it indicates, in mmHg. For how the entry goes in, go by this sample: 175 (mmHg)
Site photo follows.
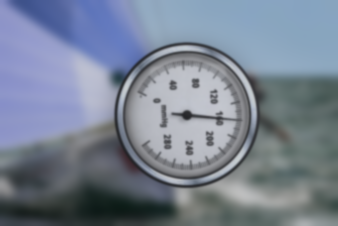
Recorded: 160 (mmHg)
